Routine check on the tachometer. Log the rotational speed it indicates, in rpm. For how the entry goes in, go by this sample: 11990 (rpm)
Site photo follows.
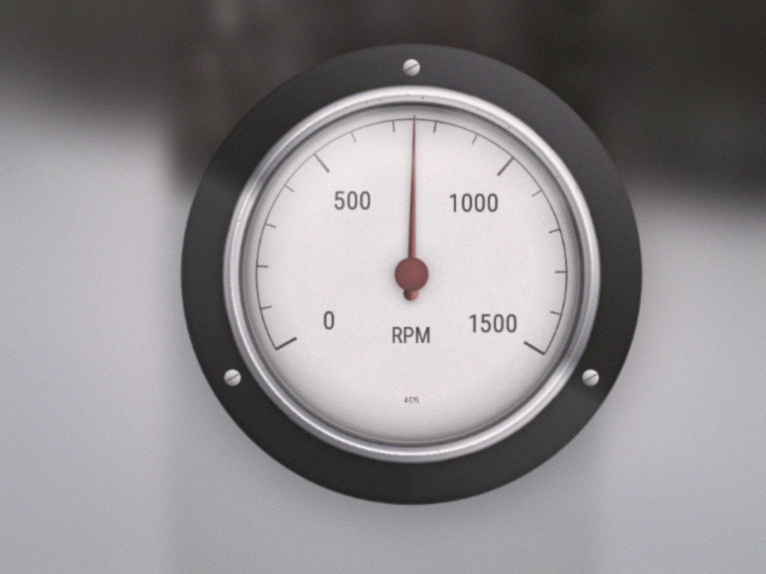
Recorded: 750 (rpm)
